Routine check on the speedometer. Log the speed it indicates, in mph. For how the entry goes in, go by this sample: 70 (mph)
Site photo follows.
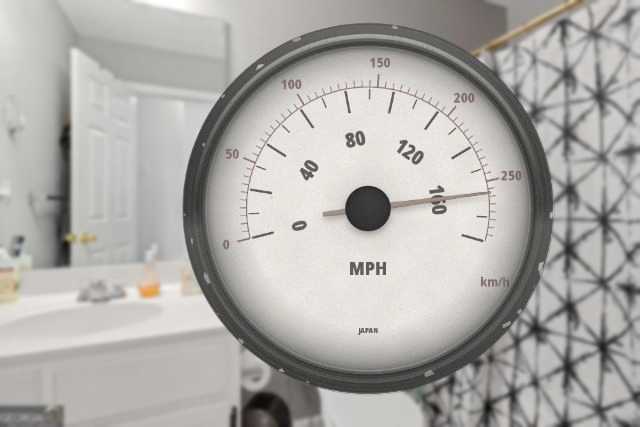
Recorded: 160 (mph)
